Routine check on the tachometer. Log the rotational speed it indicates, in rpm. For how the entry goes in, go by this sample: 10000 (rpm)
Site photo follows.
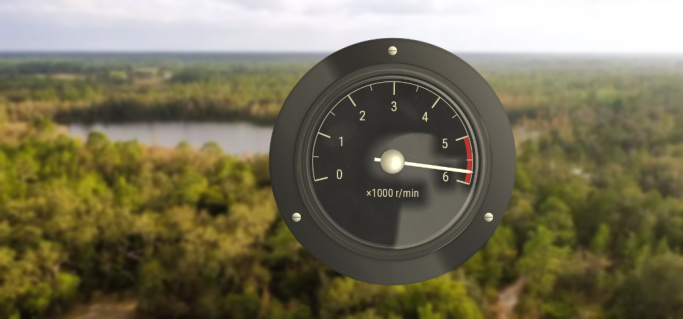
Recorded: 5750 (rpm)
